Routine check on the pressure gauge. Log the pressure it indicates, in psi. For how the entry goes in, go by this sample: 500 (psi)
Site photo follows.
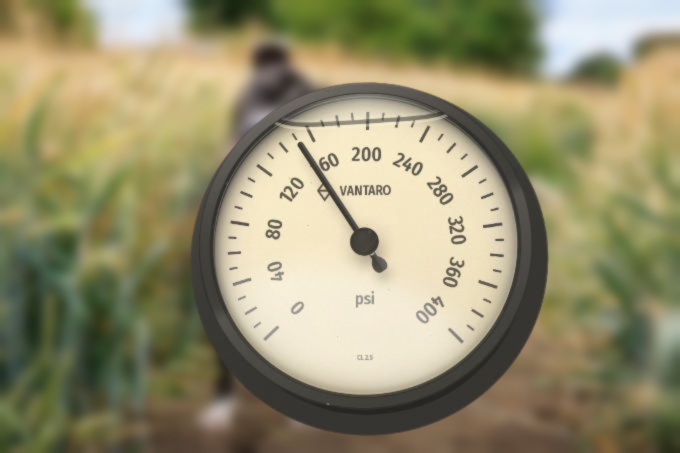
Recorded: 150 (psi)
